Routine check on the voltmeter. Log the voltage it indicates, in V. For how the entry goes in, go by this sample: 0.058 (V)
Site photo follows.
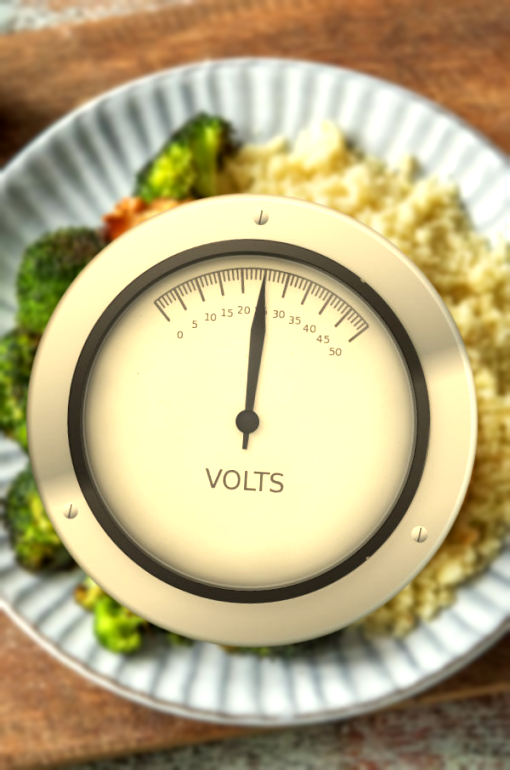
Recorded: 25 (V)
